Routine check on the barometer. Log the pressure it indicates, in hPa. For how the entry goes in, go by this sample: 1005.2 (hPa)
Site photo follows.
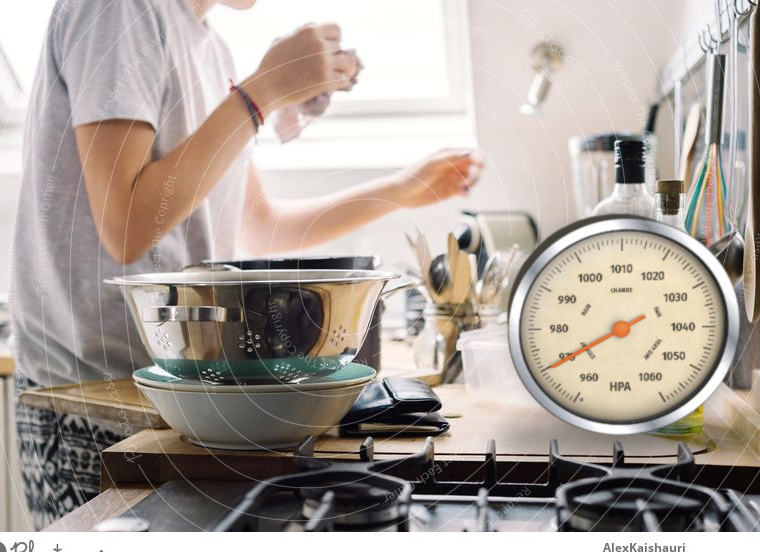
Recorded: 970 (hPa)
